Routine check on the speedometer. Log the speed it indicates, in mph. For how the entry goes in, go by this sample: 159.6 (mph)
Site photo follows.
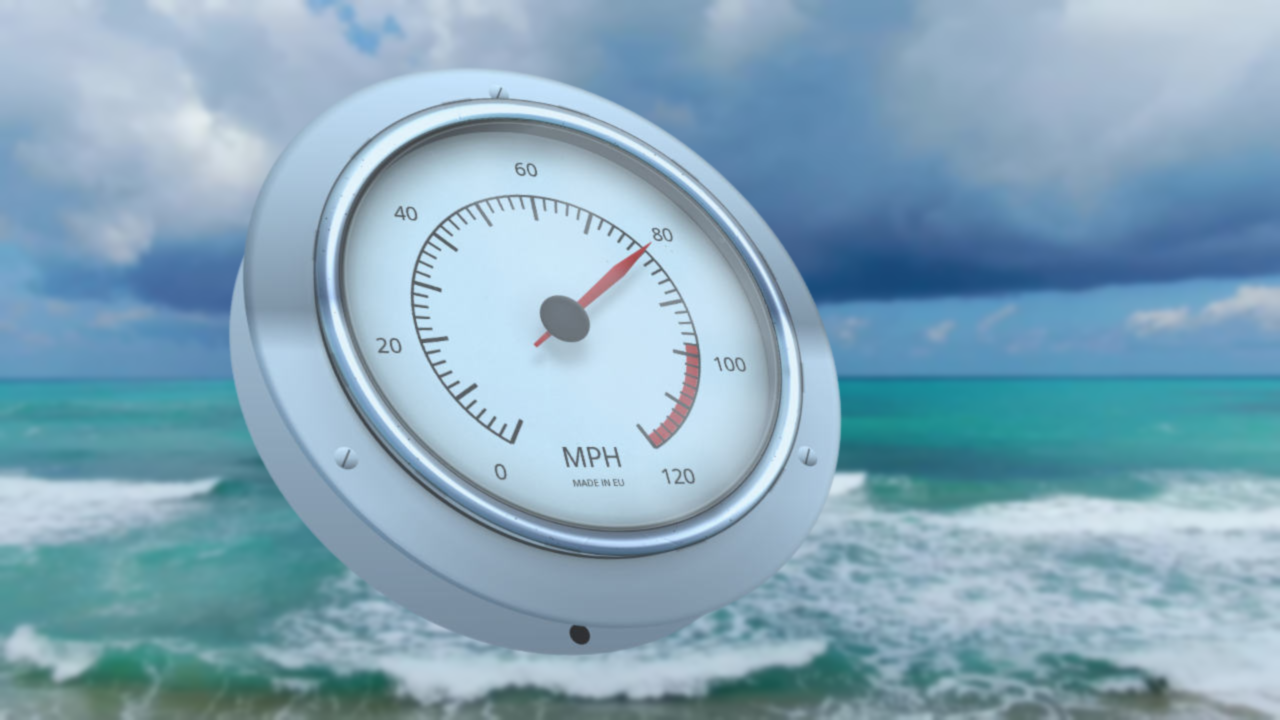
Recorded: 80 (mph)
